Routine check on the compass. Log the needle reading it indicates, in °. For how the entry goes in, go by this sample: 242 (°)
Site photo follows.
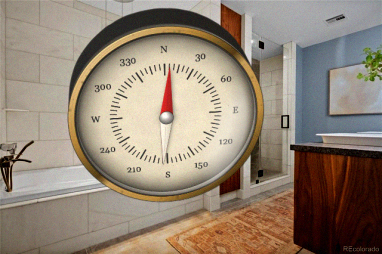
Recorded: 5 (°)
